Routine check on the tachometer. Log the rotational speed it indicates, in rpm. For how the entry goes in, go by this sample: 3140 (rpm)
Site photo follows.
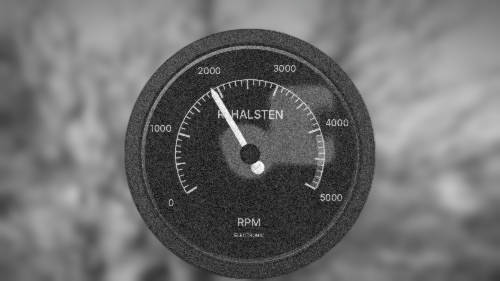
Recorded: 1900 (rpm)
